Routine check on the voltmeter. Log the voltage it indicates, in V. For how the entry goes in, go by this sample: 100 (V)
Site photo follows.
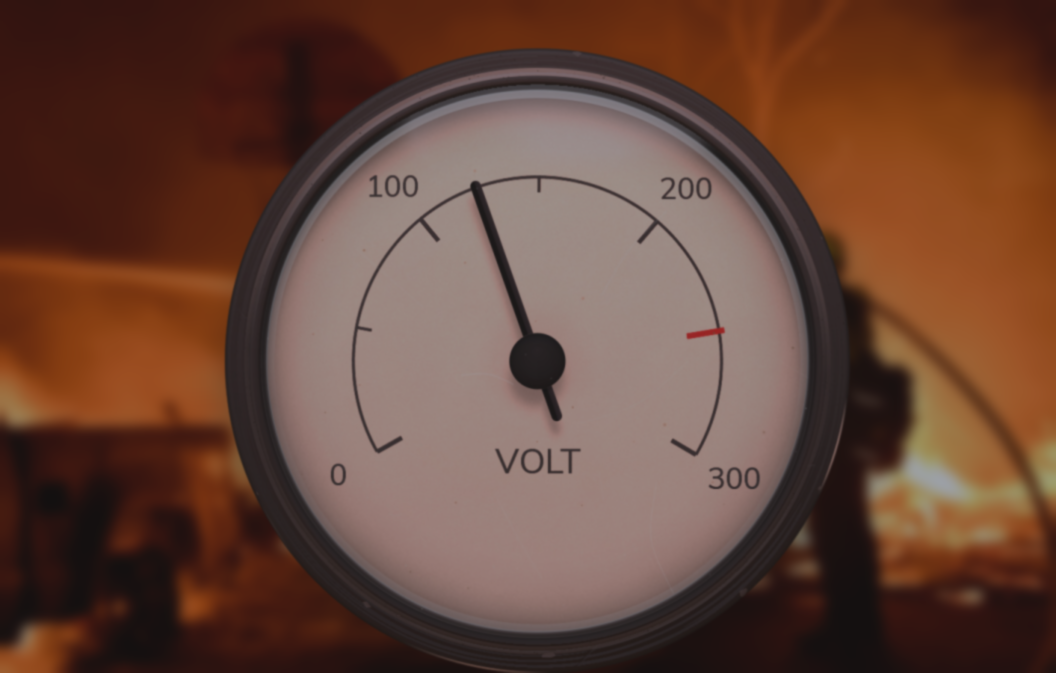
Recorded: 125 (V)
